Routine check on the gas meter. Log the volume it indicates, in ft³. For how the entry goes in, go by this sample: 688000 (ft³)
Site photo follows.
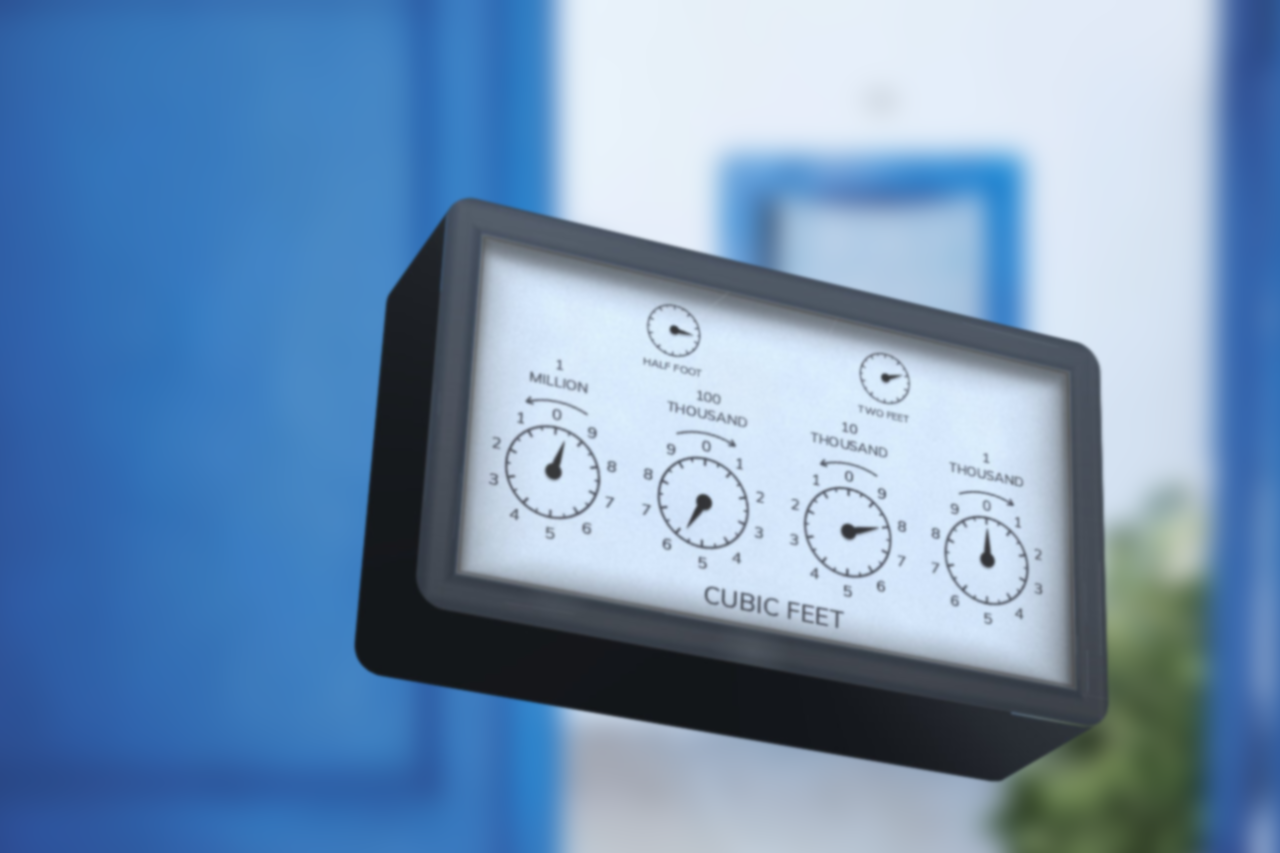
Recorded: 958000 (ft³)
